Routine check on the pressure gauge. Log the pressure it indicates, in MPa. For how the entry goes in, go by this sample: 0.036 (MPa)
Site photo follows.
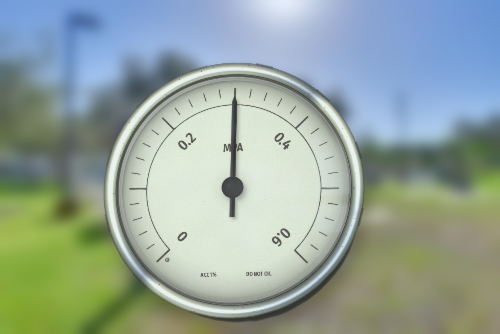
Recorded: 0.3 (MPa)
